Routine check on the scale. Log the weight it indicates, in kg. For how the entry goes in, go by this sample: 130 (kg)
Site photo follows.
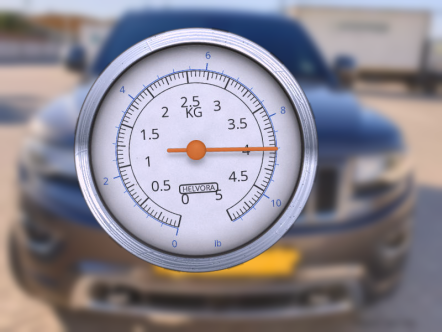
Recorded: 4 (kg)
